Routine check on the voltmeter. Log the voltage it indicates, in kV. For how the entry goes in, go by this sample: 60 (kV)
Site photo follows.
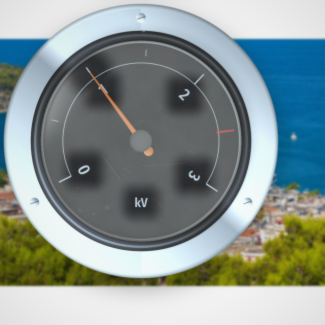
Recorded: 1 (kV)
